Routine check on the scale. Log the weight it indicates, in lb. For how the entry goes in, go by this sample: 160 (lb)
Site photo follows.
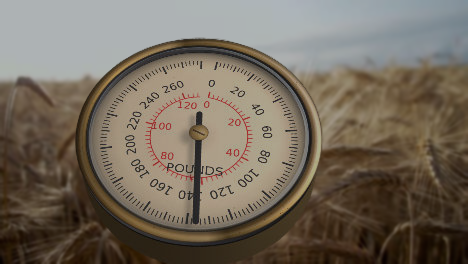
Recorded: 136 (lb)
